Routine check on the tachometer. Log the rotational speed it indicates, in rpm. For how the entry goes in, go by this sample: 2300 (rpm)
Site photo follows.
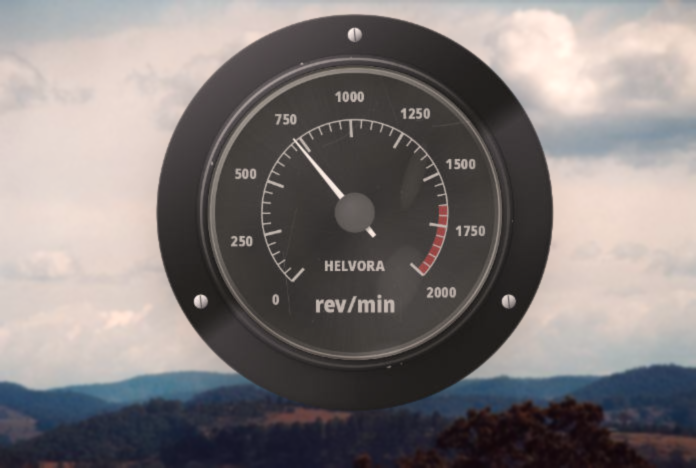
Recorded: 725 (rpm)
